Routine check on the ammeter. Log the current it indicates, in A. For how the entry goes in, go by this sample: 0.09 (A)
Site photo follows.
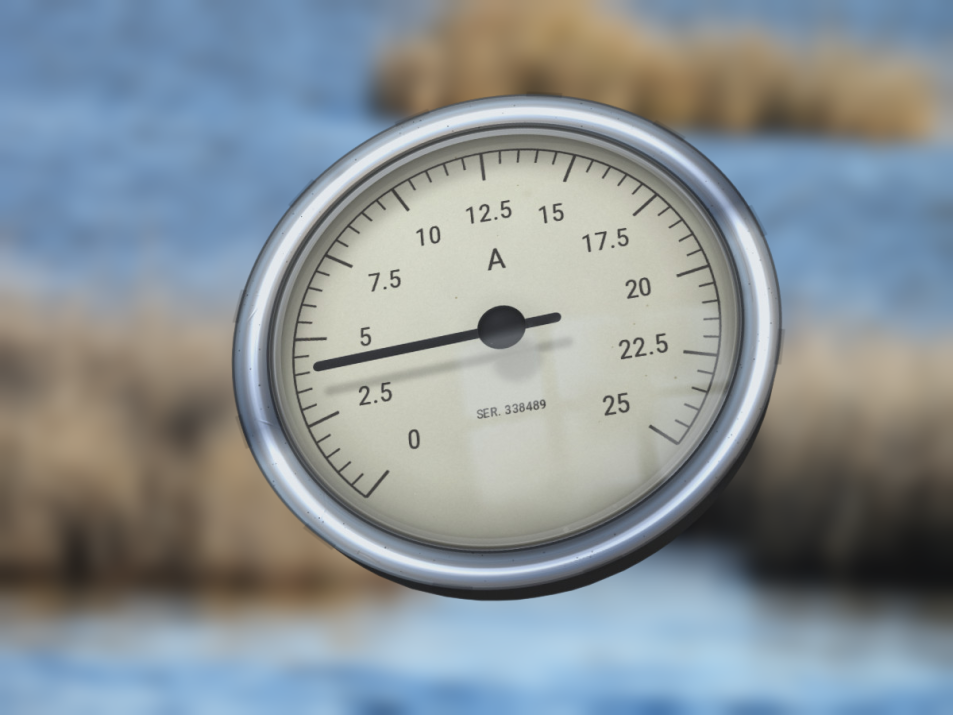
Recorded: 4 (A)
